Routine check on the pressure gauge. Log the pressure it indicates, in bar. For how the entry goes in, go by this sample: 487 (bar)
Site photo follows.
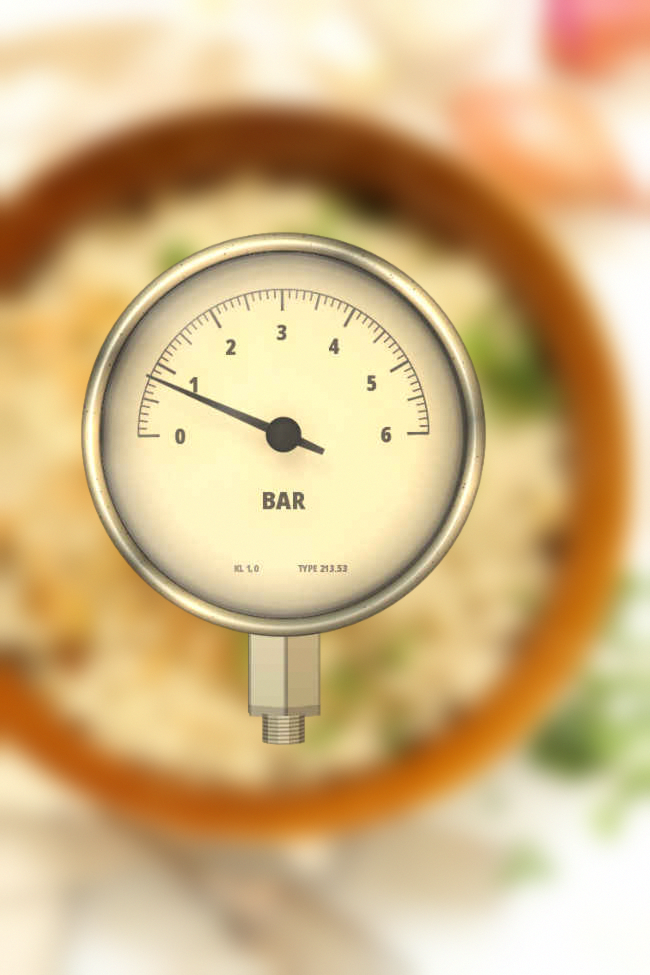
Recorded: 0.8 (bar)
